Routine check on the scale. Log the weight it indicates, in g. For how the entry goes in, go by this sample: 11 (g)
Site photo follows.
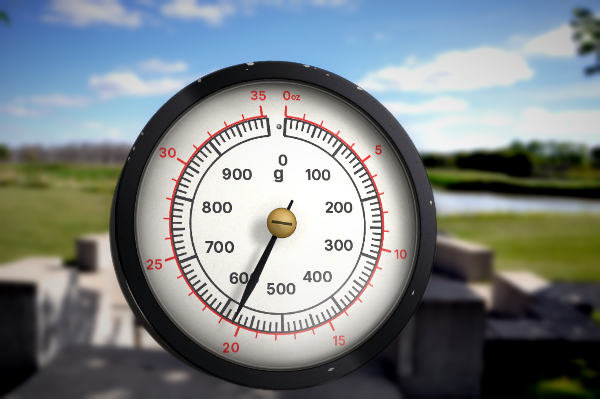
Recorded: 580 (g)
